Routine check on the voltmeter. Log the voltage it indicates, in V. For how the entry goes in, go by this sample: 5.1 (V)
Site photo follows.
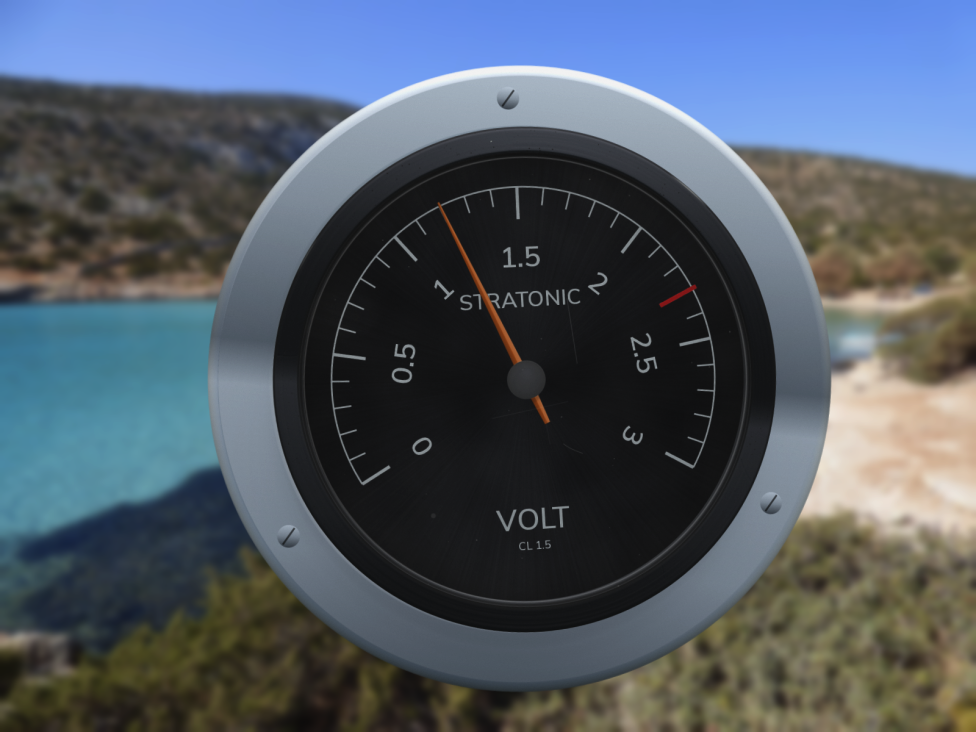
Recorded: 1.2 (V)
